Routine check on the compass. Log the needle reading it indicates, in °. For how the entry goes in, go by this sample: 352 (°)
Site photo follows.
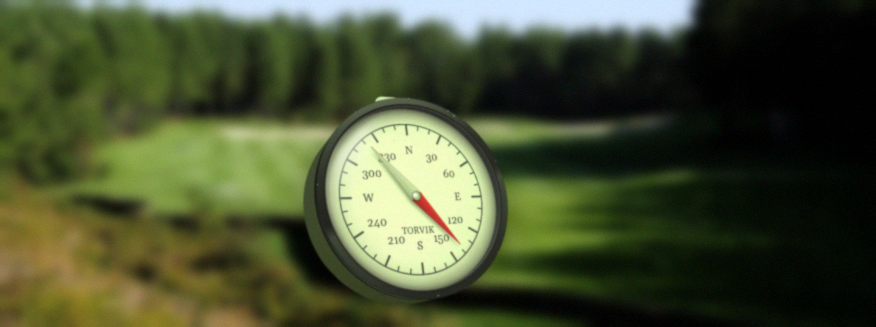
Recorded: 140 (°)
